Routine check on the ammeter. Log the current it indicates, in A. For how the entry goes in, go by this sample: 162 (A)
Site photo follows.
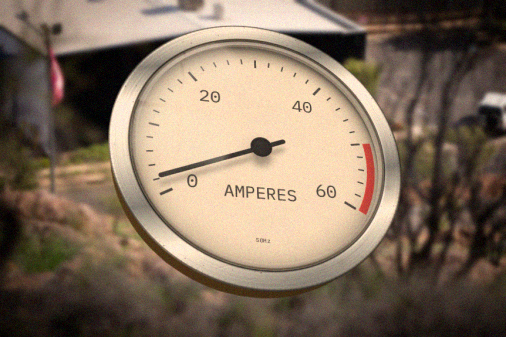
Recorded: 2 (A)
